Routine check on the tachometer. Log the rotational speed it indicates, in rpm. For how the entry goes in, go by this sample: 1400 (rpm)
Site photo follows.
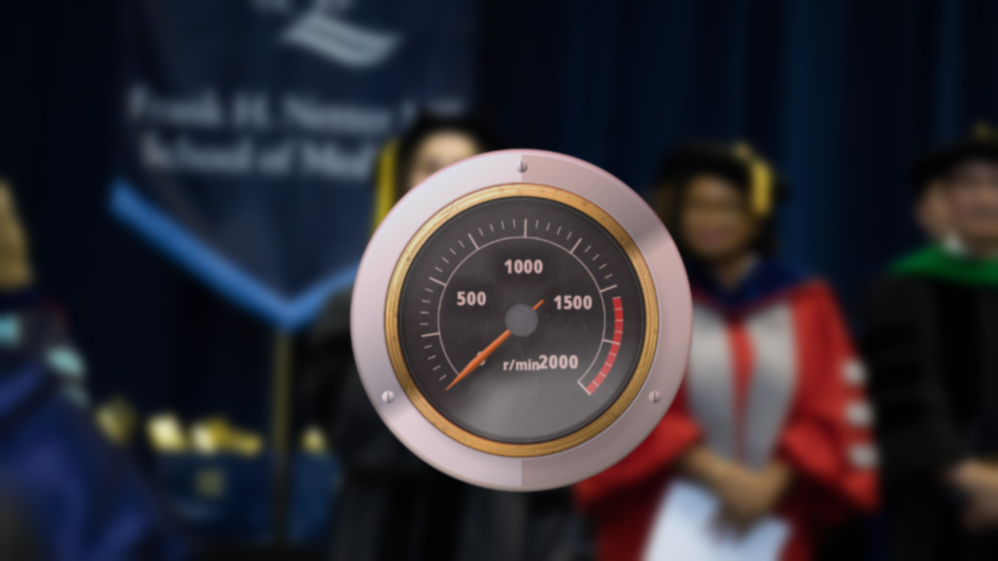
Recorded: 0 (rpm)
